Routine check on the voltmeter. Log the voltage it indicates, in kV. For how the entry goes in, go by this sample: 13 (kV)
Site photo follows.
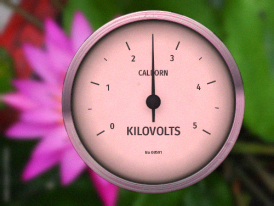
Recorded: 2.5 (kV)
